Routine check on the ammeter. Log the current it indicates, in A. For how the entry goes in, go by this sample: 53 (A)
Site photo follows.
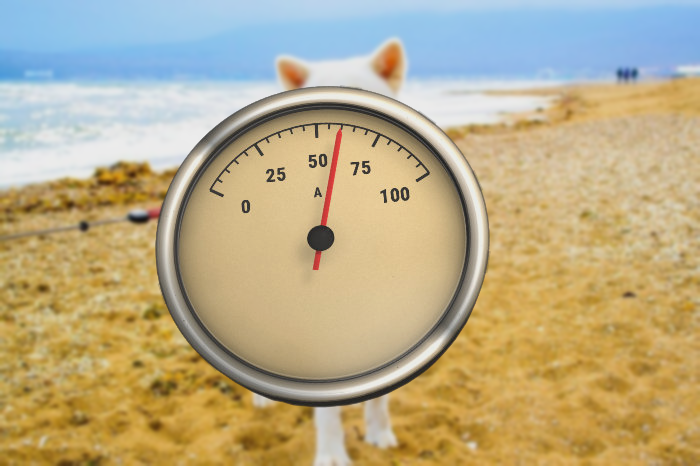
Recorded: 60 (A)
